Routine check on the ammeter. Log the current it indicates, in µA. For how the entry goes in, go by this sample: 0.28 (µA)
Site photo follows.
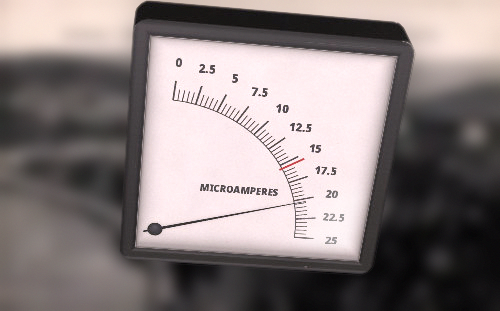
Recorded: 20 (µA)
